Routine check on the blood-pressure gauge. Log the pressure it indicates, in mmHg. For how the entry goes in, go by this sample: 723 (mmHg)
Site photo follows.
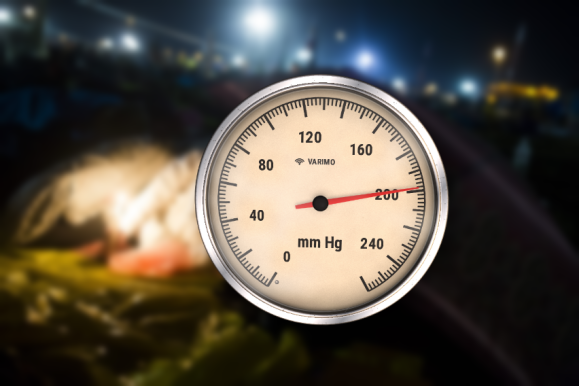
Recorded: 198 (mmHg)
